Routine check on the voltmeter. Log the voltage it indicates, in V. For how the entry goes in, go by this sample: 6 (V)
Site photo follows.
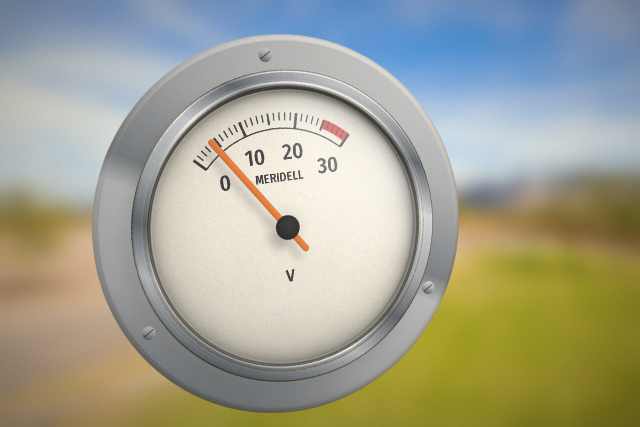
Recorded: 4 (V)
